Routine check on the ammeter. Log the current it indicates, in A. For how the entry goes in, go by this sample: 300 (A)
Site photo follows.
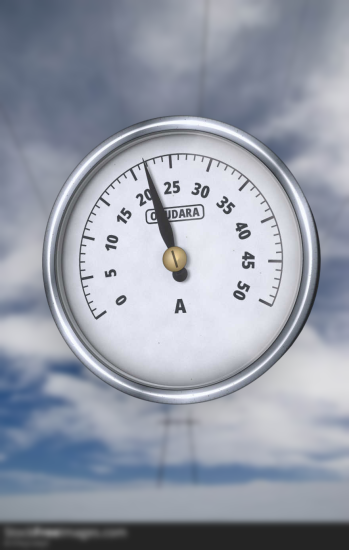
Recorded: 22 (A)
